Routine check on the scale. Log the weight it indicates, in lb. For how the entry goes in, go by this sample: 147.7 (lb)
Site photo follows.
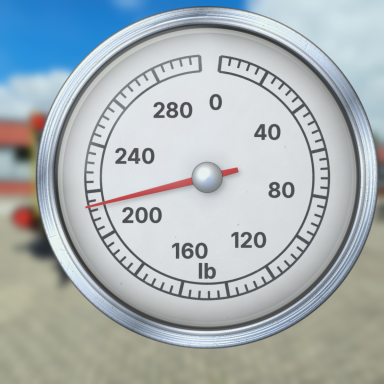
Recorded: 214 (lb)
